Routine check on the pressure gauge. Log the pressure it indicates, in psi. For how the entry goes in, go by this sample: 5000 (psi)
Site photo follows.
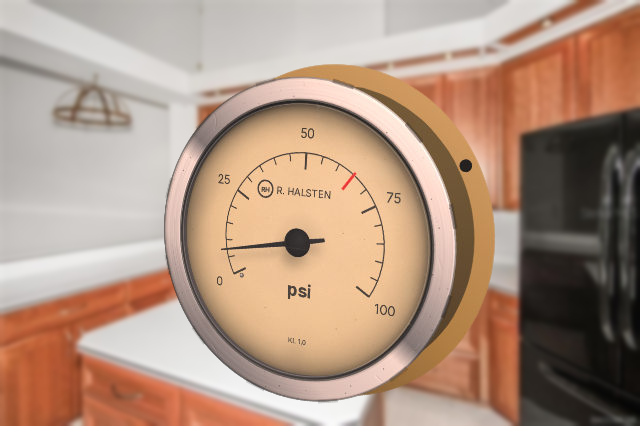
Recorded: 7.5 (psi)
